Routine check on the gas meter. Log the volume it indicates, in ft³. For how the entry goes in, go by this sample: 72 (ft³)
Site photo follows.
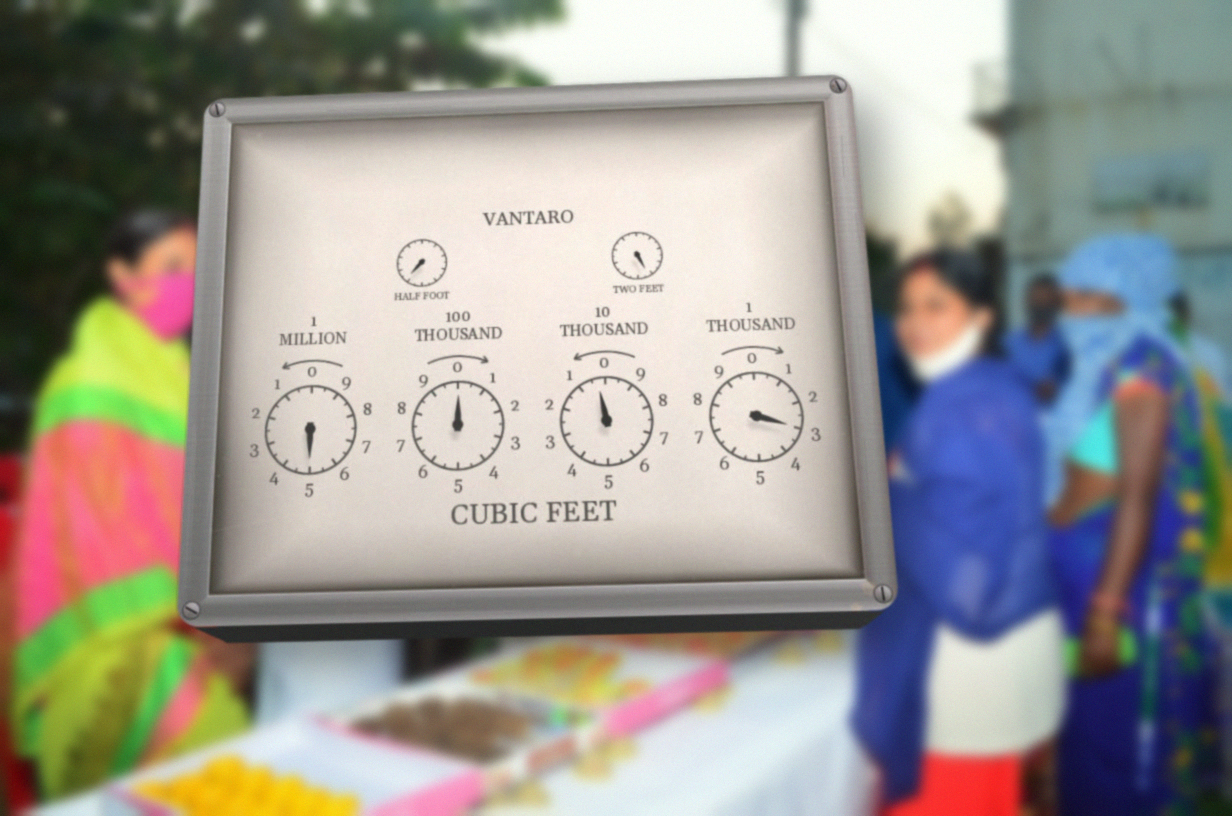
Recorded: 500300 (ft³)
